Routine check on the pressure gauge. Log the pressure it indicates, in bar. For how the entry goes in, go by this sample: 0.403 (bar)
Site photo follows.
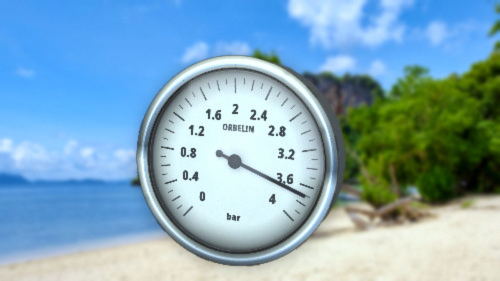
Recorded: 3.7 (bar)
